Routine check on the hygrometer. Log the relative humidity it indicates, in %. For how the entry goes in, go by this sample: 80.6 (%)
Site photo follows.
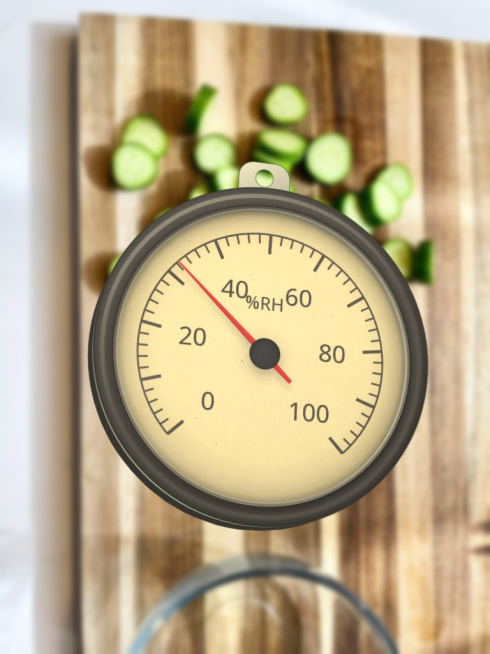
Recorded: 32 (%)
